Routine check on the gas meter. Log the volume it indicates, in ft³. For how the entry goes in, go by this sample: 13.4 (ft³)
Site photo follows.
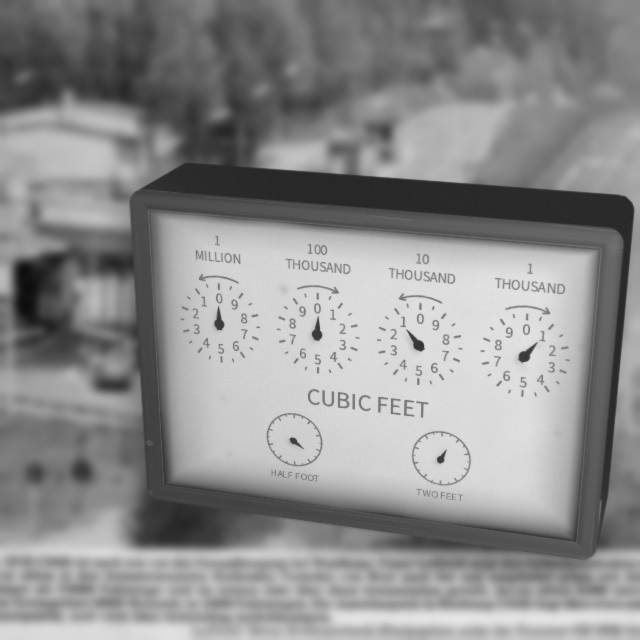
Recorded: 1100 (ft³)
